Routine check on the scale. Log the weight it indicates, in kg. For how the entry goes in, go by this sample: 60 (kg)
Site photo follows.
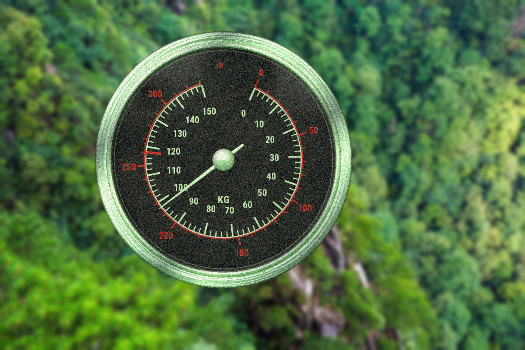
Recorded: 98 (kg)
